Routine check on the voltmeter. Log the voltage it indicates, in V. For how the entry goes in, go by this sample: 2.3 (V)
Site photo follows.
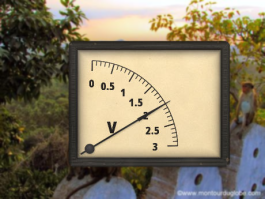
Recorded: 2 (V)
